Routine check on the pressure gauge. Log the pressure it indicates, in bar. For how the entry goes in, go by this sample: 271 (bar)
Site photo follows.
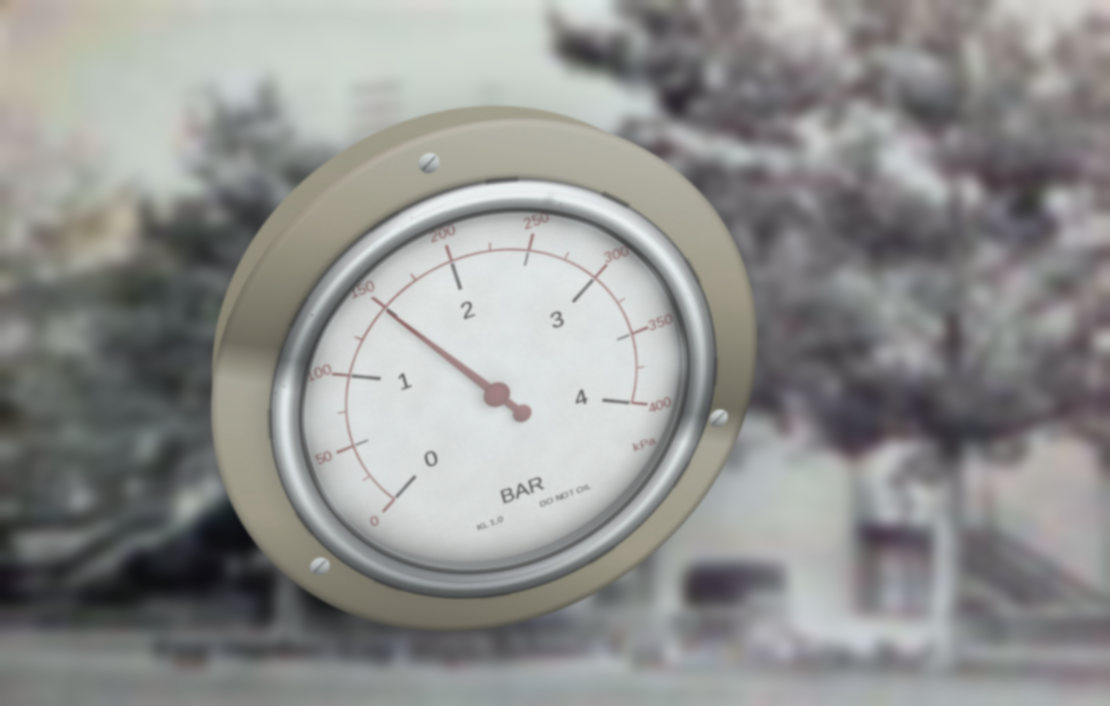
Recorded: 1.5 (bar)
